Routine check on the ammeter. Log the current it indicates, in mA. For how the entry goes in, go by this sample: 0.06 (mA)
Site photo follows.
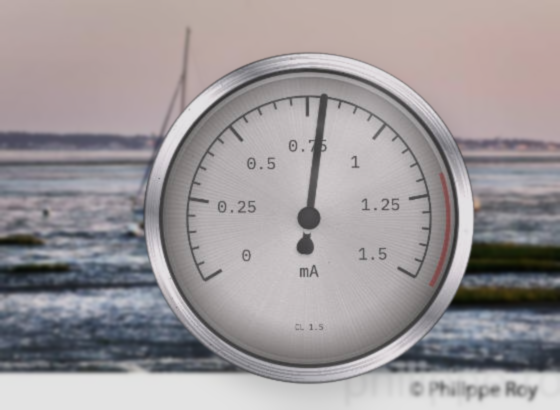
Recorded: 0.8 (mA)
